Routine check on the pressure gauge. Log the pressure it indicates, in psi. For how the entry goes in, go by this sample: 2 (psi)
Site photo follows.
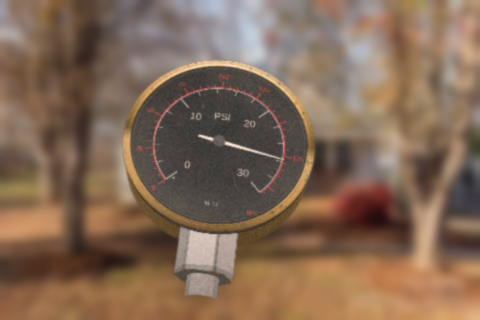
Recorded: 26 (psi)
